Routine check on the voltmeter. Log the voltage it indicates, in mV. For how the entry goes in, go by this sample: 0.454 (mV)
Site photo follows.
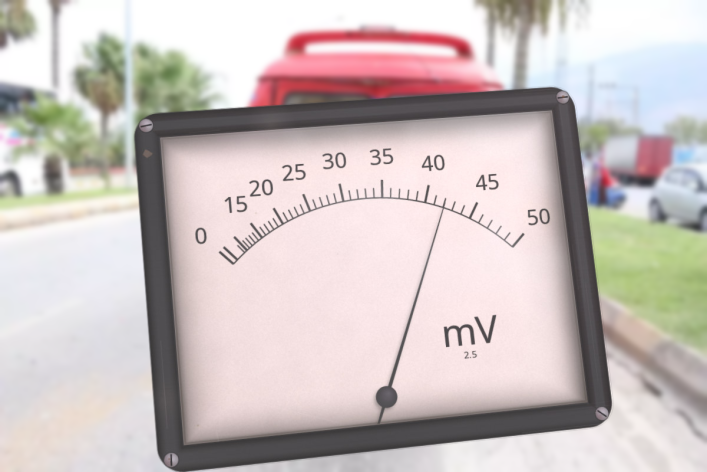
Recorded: 42 (mV)
